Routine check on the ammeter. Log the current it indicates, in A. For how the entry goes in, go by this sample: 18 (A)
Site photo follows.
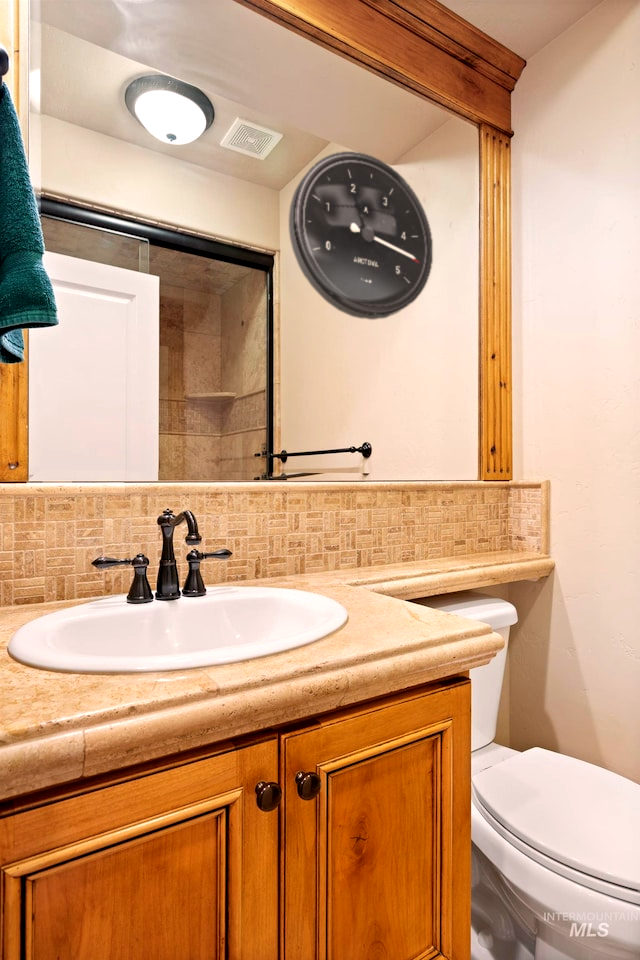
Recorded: 4.5 (A)
